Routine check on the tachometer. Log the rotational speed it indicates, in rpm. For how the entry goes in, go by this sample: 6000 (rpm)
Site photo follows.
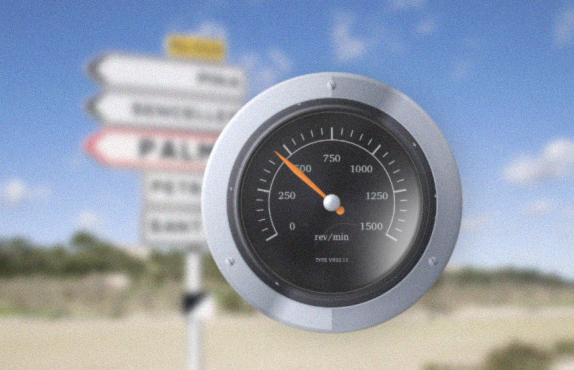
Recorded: 450 (rpm)
